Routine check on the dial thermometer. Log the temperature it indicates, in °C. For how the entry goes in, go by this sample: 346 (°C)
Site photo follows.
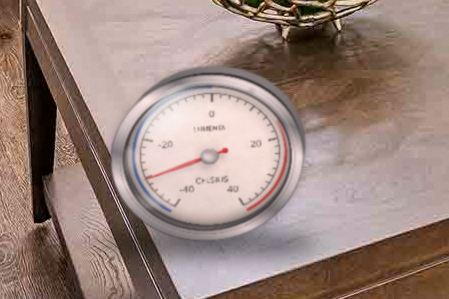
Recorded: -30 (°C)
